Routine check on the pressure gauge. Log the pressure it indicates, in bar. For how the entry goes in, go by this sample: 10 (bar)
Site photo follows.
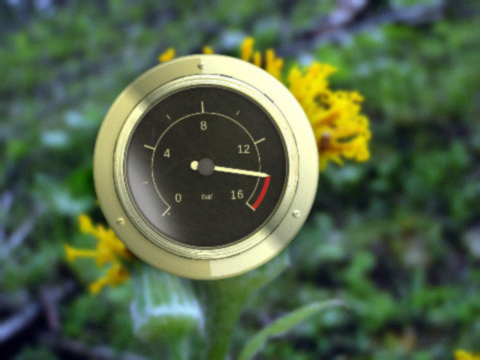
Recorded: 14 (bar)
